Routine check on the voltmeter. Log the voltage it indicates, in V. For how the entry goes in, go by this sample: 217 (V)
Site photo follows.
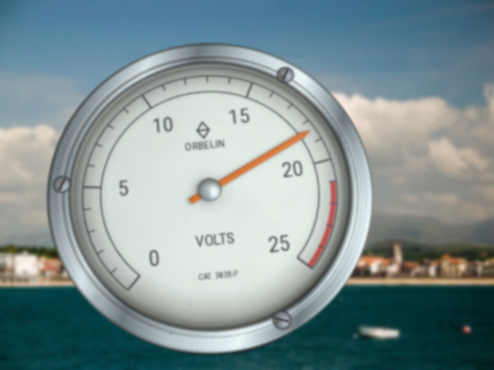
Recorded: 18.5 (V)
